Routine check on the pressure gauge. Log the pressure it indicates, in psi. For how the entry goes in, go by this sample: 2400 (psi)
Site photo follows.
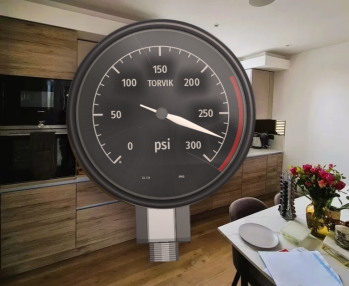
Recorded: 275 (psi)
